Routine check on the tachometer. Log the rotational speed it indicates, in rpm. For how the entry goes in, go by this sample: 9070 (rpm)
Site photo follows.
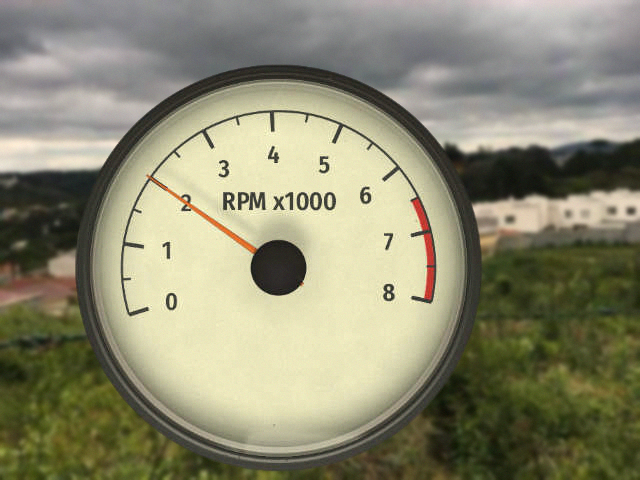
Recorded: 2000 (rpm)
